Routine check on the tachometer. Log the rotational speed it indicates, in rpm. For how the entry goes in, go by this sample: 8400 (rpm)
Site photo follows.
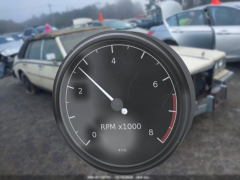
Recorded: 2750 (rpm)
